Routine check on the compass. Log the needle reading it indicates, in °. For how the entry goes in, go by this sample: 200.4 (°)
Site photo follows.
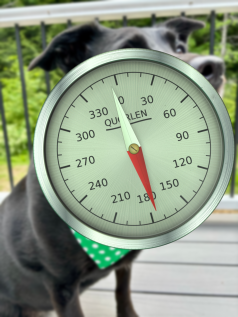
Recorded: 175 (°)
